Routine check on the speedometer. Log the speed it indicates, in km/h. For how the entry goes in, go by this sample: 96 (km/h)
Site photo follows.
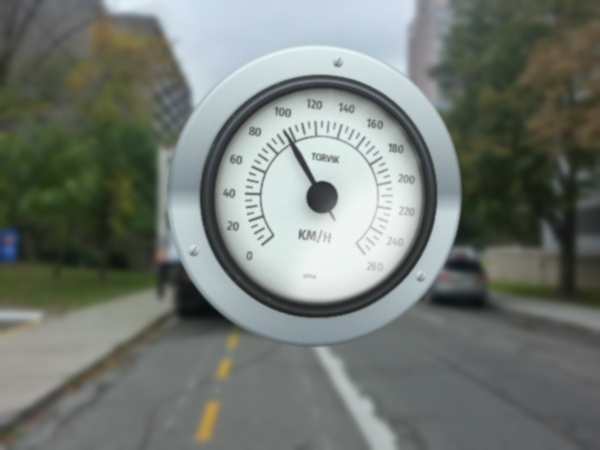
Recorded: 95 (km/h)
